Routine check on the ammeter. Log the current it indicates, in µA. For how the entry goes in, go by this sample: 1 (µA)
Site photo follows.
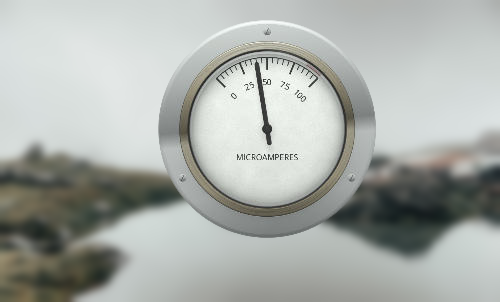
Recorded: 40 (µA)
